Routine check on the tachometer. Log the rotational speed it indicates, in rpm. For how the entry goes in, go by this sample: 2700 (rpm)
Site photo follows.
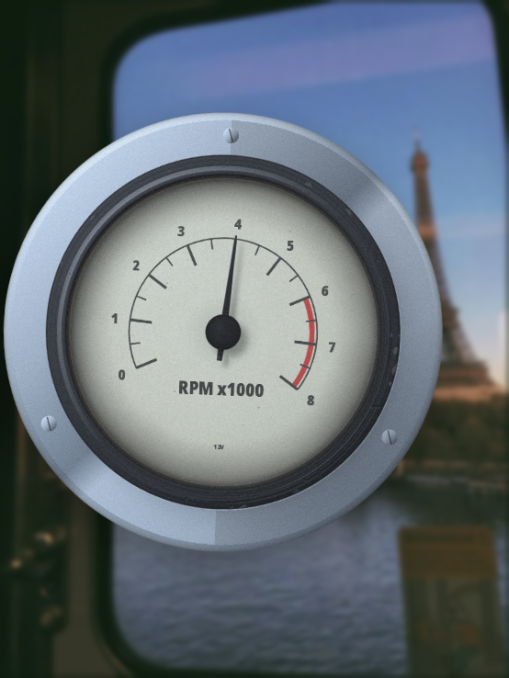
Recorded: 4000 (rpm)
